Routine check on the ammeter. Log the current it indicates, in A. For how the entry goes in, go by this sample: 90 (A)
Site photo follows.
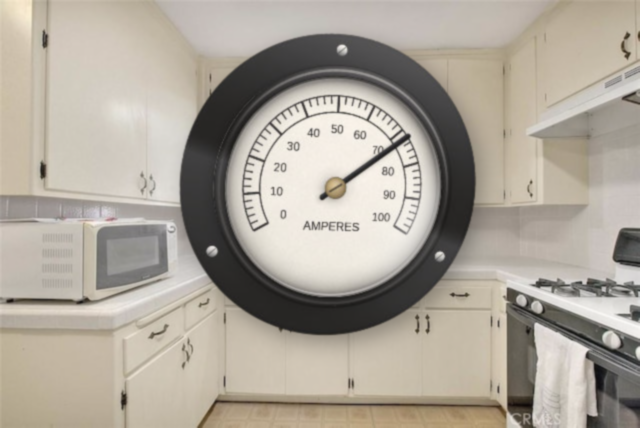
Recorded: 72 (A)
